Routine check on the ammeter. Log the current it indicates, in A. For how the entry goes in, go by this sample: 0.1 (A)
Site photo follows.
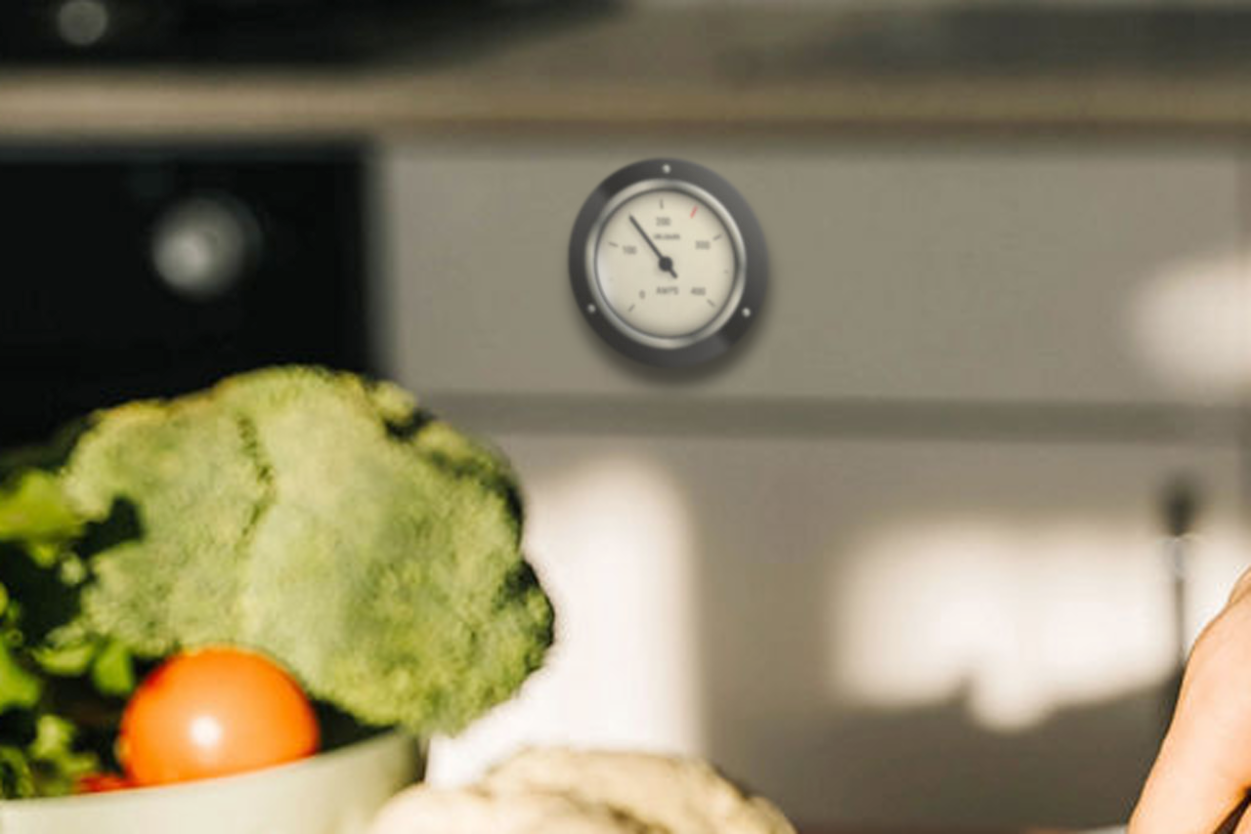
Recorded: 150 (A)
